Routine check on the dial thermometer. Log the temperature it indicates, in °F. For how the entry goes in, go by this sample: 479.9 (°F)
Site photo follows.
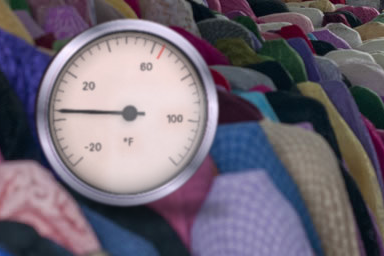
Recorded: 4 (°F)
